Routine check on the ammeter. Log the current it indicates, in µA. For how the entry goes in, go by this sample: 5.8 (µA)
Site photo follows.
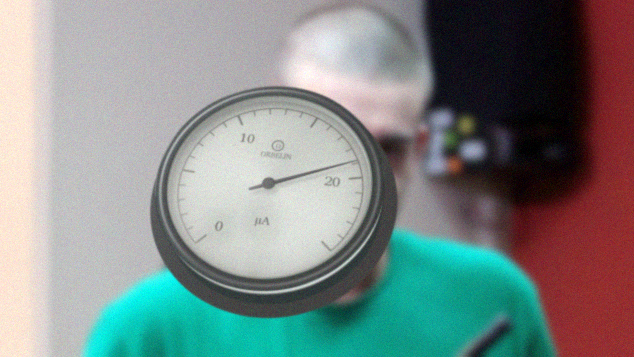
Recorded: 19 (µA)
